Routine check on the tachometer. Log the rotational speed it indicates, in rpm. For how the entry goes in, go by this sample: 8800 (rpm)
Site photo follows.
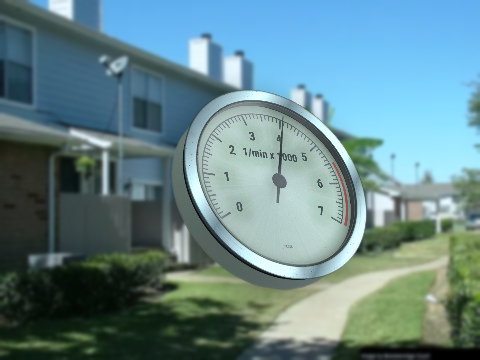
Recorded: 4000 (rpm)
